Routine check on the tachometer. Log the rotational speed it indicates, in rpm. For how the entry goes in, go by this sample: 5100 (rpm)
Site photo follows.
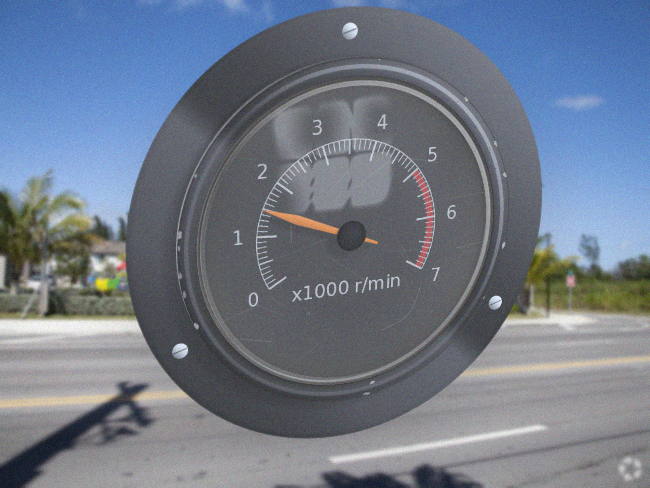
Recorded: 1500 (rpm)
